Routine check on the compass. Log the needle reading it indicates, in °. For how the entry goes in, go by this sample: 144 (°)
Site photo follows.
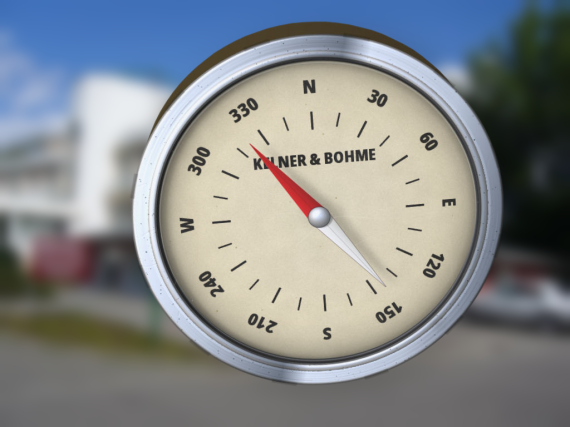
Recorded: 322.5 (°)
